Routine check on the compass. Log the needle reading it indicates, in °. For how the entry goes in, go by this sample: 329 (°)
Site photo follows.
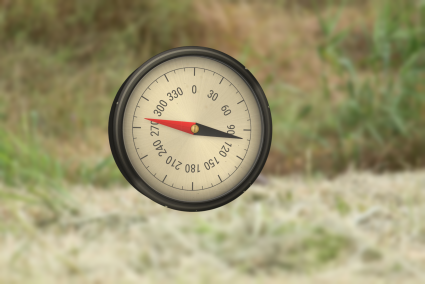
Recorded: 280 (°)
